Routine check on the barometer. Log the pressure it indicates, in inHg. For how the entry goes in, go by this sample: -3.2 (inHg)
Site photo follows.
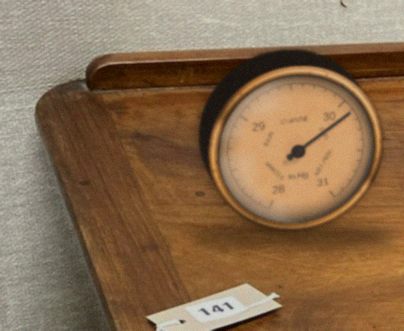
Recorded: 30.1 (inHg)
